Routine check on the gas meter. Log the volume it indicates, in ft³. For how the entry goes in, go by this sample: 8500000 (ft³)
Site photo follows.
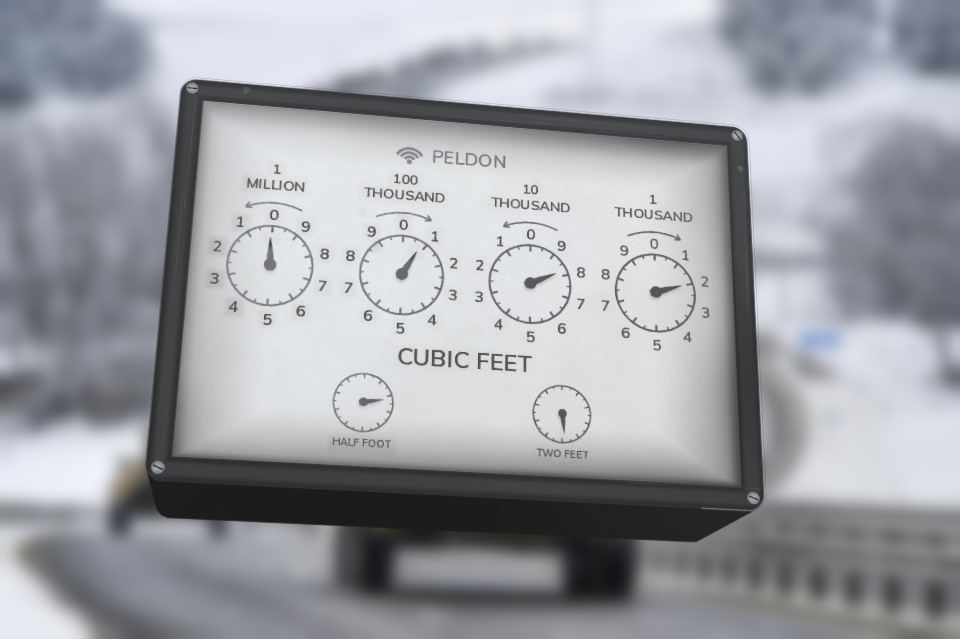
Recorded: 8200 (ft³)
